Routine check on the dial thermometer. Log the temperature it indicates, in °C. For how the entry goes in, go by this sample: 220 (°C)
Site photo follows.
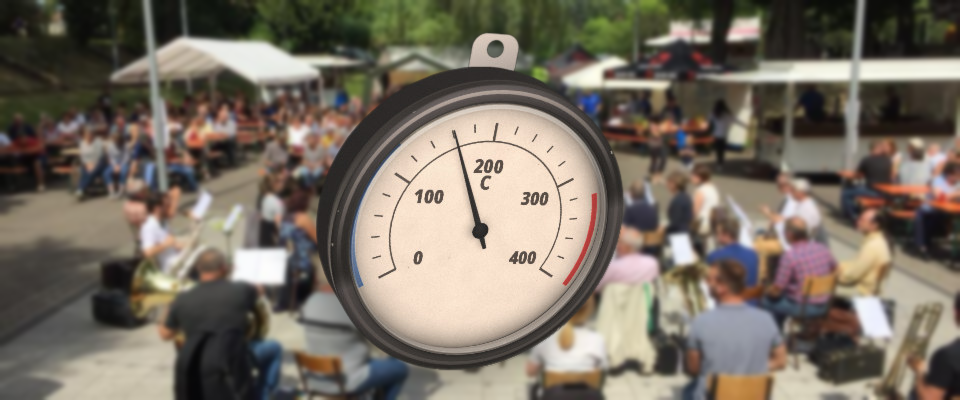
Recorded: 160 (°C)
